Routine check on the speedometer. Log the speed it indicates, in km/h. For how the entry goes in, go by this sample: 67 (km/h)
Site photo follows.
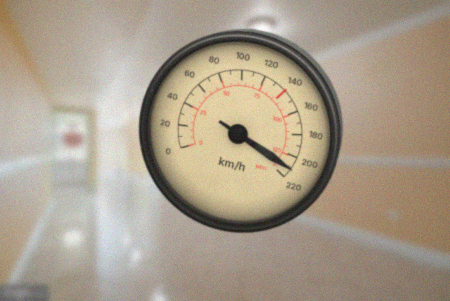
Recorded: 210 (km/h)
